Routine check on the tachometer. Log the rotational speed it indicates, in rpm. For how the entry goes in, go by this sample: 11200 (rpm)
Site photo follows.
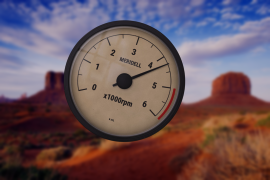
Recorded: 4250 (rpm)
